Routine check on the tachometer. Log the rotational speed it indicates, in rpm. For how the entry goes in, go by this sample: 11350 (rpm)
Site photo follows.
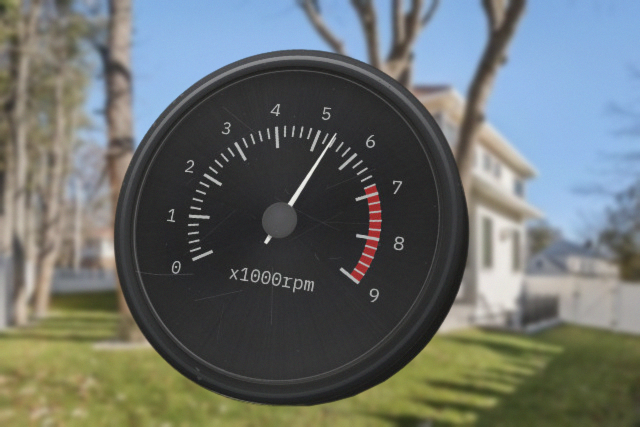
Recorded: 5400 (rpm)
